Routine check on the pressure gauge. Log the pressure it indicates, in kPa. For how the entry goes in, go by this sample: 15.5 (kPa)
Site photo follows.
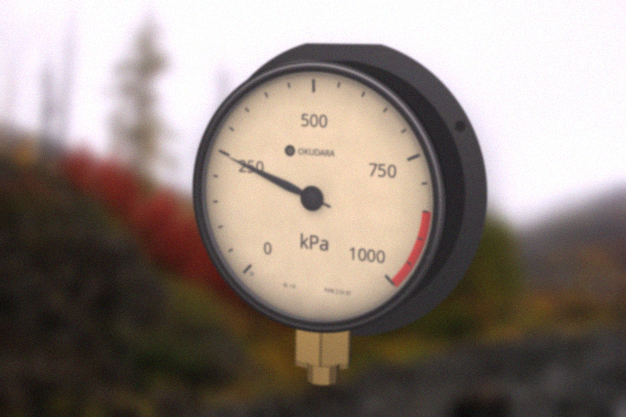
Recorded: 250 (kPa)
